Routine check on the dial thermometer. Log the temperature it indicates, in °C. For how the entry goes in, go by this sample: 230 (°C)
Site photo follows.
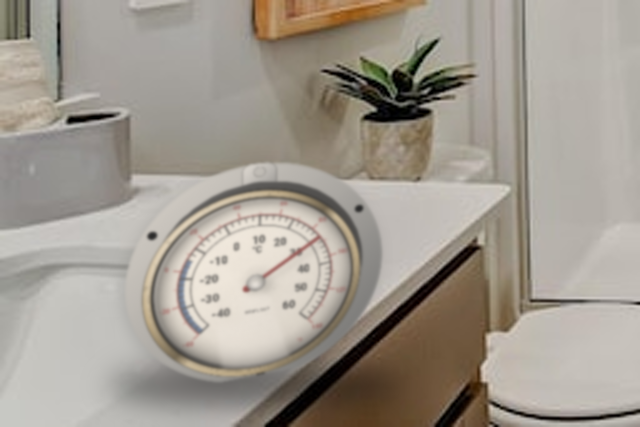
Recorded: 30 (°C)
